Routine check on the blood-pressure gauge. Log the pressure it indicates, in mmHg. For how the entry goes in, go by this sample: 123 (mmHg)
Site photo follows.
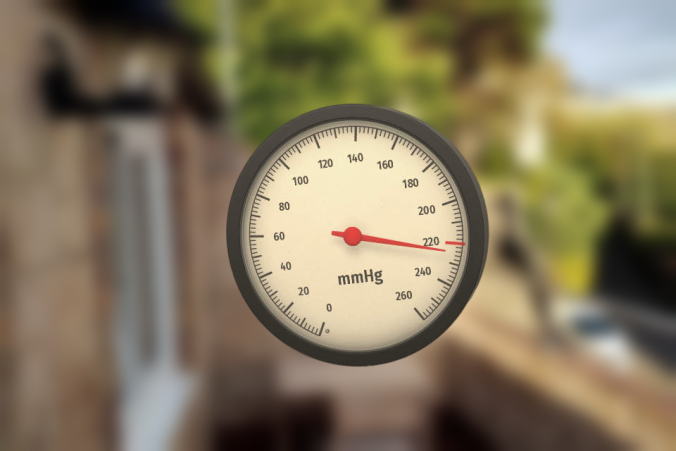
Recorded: 224 (mmHg)
